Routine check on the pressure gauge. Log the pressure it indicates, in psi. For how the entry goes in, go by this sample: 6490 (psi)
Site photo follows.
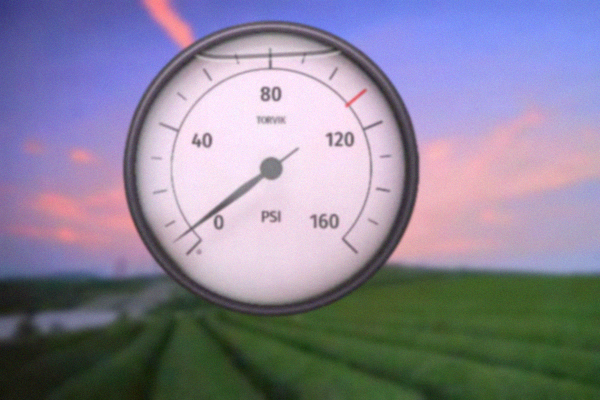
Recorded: 5 (psi)
